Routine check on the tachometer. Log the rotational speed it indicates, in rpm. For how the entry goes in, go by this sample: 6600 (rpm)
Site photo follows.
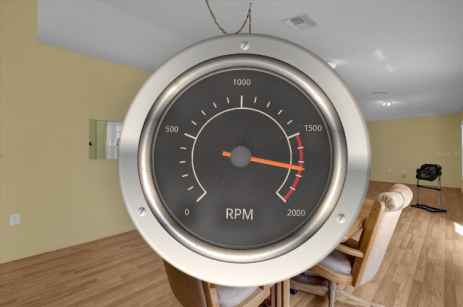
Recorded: 1750 (rpm)
